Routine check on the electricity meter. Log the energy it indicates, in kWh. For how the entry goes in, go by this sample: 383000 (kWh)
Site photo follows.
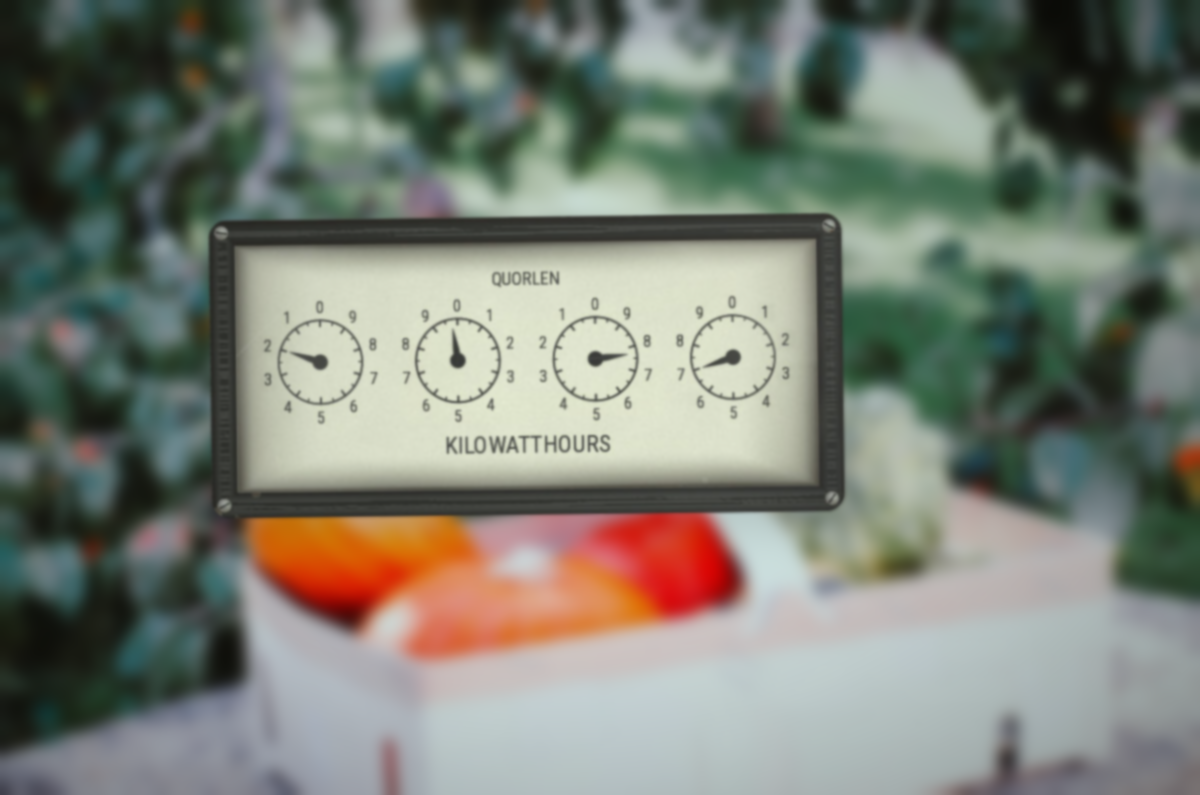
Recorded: 1977 (kWh)
